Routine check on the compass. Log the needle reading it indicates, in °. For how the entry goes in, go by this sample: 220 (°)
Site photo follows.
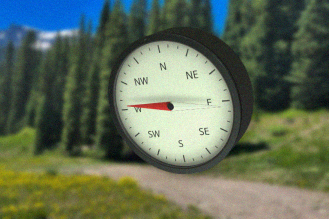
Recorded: 275 (°)
